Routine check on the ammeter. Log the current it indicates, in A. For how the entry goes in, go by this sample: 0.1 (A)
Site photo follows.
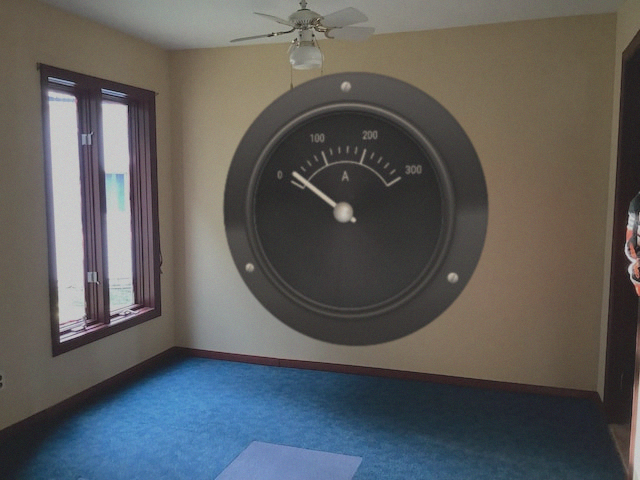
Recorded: 20 (A)
